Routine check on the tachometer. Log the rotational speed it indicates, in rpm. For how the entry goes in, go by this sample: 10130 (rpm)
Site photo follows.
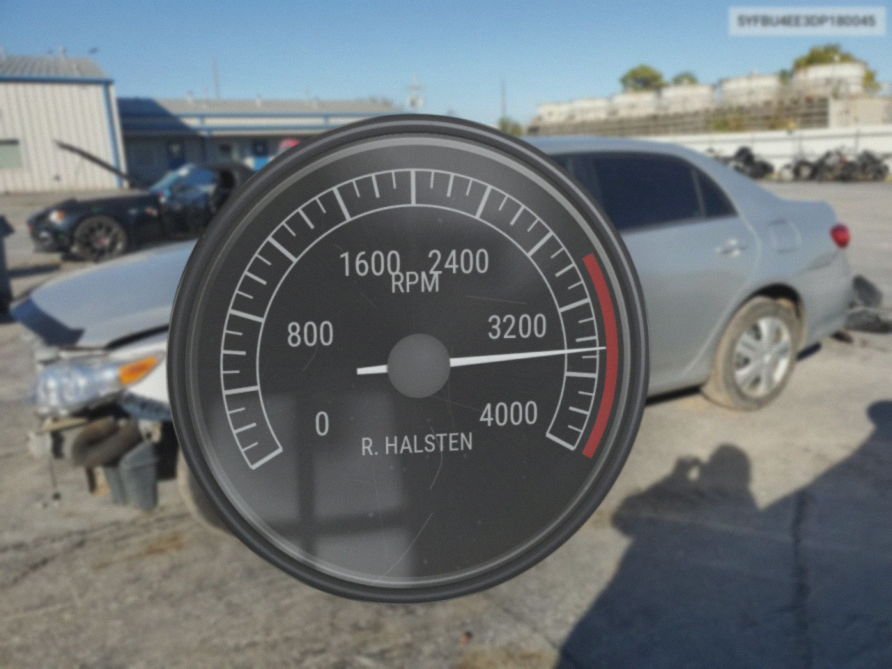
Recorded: 3450 (rpm)
